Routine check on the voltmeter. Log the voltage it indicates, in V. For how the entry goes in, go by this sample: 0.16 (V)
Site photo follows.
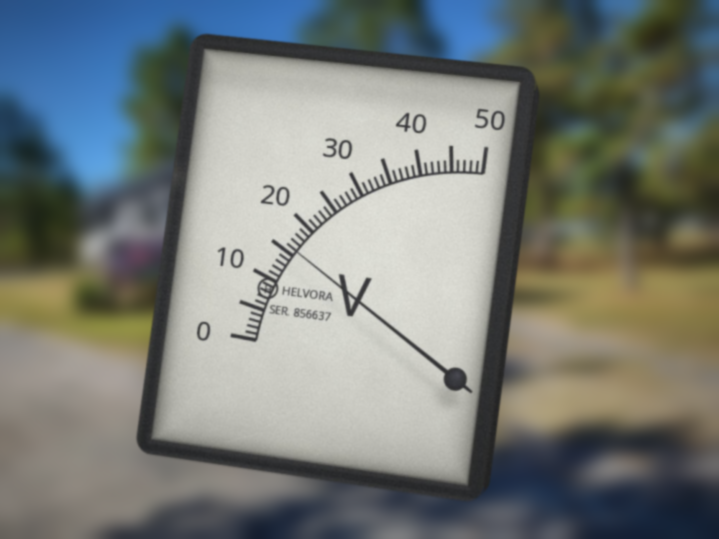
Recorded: 16 (V)
